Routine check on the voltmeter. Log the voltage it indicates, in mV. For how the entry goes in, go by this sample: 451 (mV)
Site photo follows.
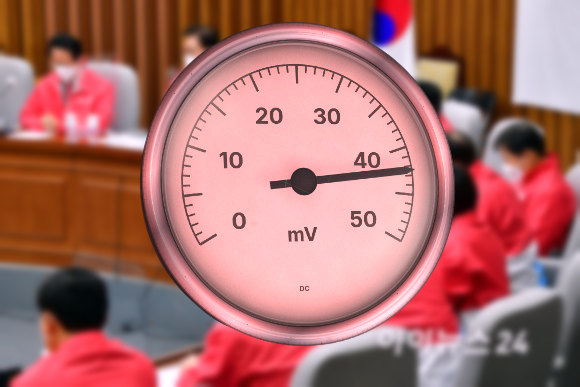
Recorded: 42.5 (mV)
